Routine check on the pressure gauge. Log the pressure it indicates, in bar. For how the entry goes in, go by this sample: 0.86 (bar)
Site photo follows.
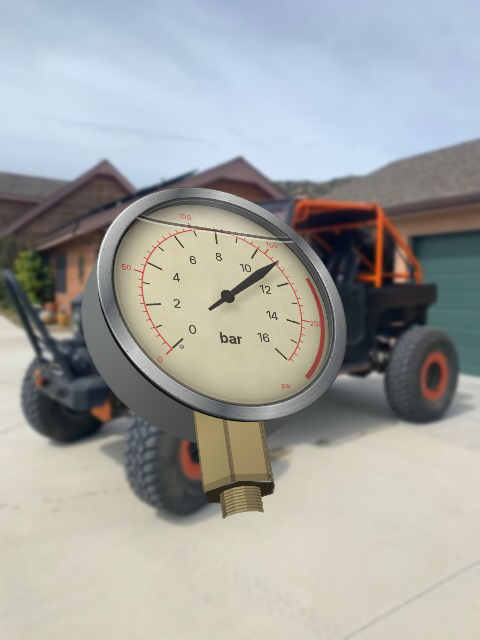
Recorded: 11 (bar)
